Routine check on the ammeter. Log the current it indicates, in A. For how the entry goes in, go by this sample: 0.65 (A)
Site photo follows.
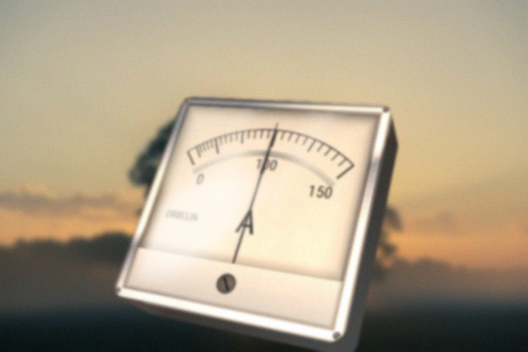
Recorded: 100 (A)
